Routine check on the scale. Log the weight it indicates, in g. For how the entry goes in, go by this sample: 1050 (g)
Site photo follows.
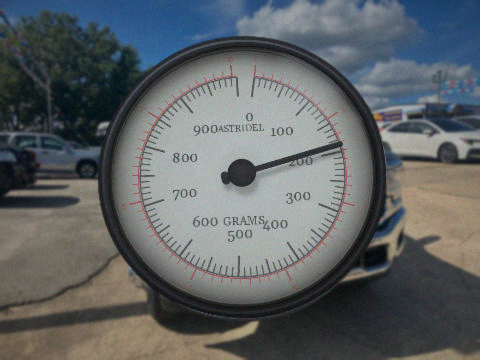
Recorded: 190 (g)
